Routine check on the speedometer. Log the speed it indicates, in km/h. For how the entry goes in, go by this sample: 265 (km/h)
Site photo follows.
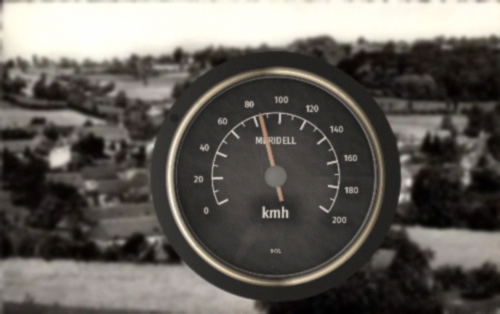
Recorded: 85 (km/h)
